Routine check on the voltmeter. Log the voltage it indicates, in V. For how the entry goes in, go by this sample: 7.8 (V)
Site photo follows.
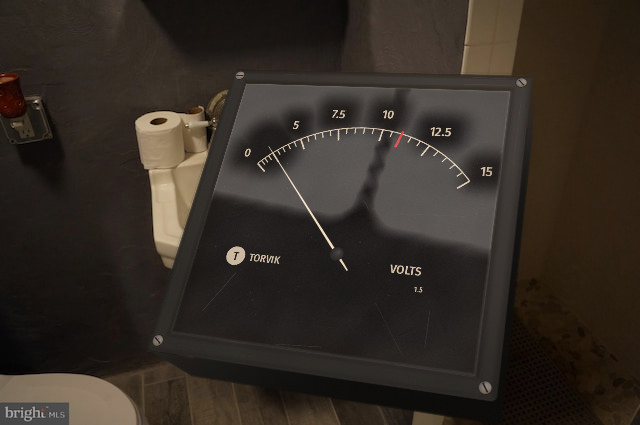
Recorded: 2.5 (V)
